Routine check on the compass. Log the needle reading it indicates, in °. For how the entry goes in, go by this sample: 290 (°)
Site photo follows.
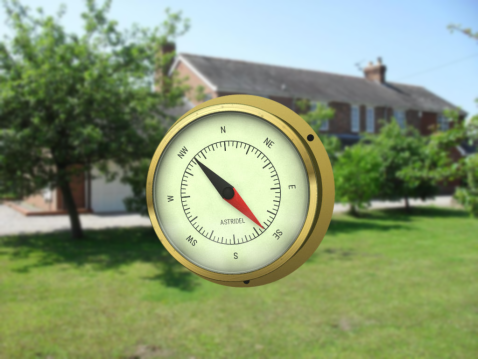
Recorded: 140 (°)
